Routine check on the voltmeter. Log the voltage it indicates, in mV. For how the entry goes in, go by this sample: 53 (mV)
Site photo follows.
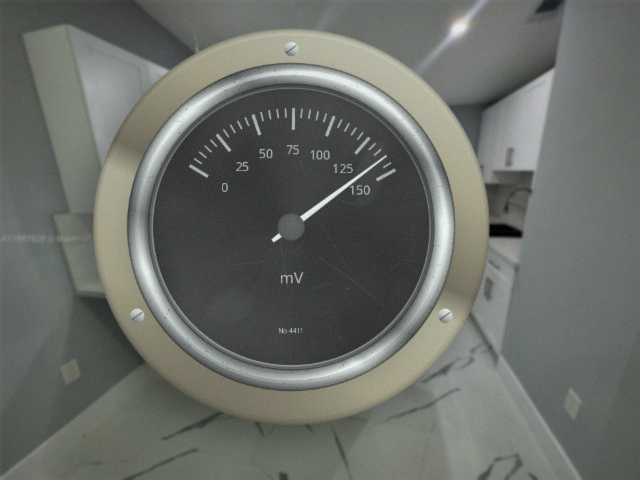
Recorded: 140 (mV)
